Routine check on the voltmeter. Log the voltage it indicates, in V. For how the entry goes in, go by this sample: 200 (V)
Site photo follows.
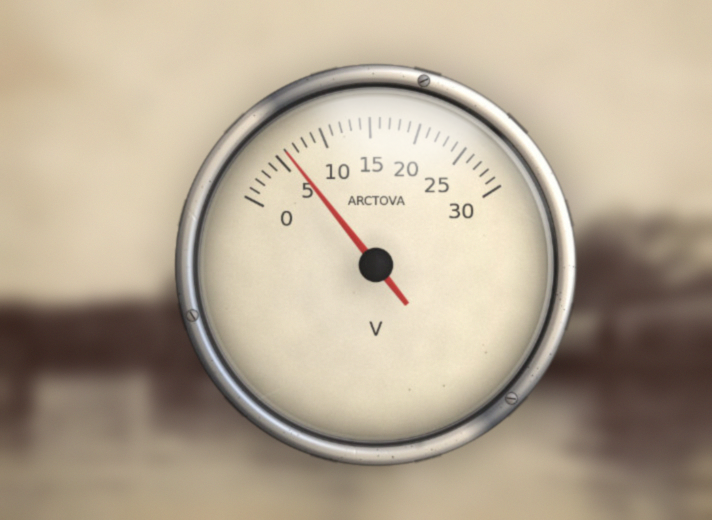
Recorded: 6 (V)
